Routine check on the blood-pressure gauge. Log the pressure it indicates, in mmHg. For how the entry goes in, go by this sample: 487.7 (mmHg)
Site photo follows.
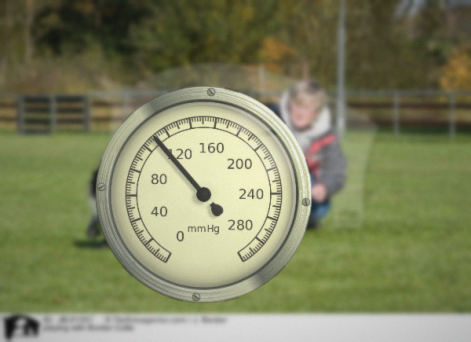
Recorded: 110 (mmHg)
